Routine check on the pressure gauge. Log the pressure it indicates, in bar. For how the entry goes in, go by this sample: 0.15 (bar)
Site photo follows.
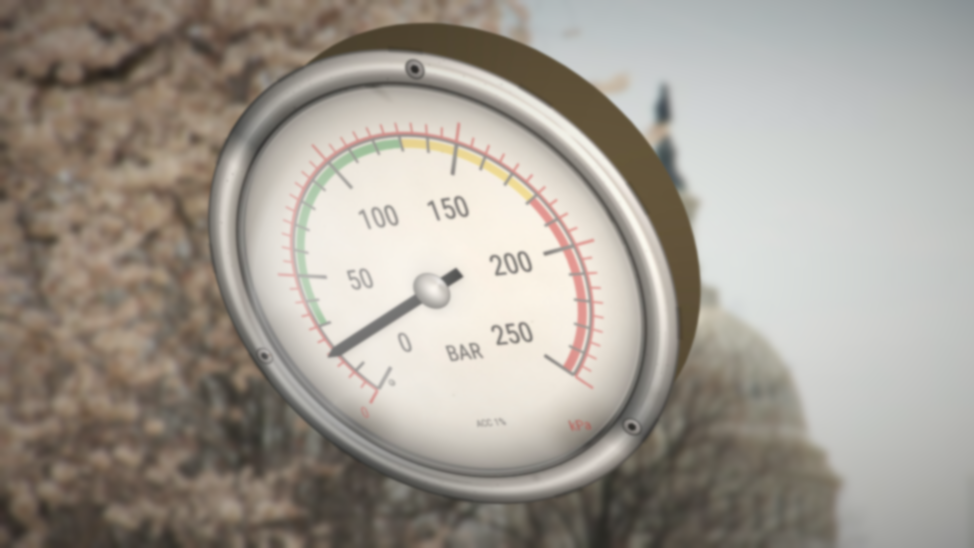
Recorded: 20 (bar)
